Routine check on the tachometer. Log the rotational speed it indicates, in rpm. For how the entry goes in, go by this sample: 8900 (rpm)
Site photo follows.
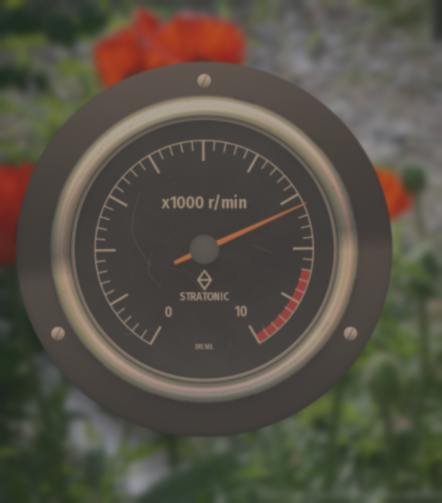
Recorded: 7200 (rpm)
